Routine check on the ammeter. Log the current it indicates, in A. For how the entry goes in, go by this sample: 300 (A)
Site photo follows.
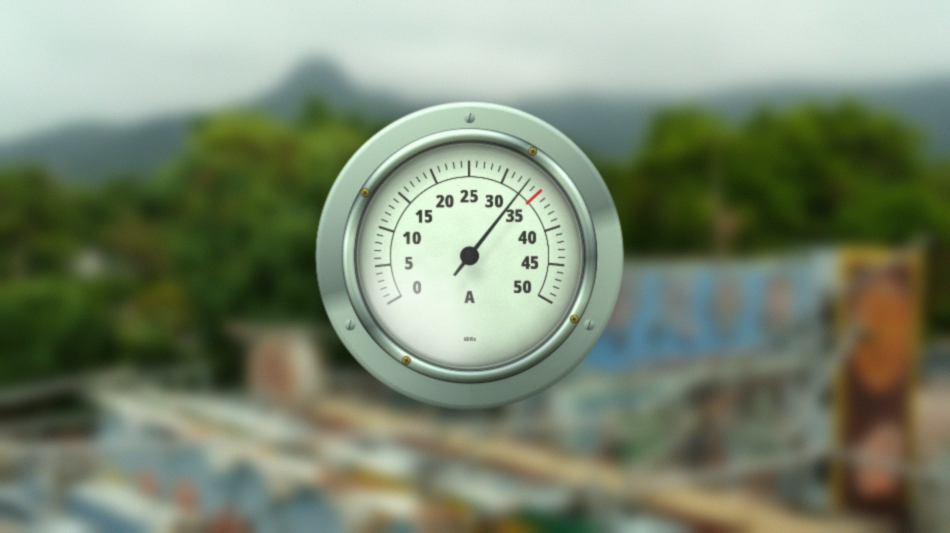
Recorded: 33 (A)
